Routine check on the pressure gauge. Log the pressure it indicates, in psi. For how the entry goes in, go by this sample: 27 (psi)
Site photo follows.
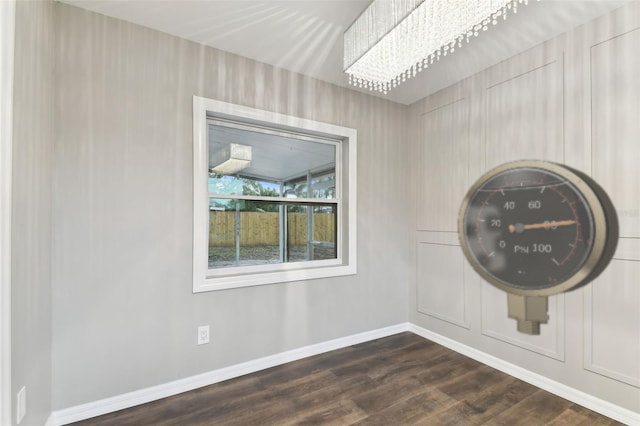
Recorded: 80 (psi)
